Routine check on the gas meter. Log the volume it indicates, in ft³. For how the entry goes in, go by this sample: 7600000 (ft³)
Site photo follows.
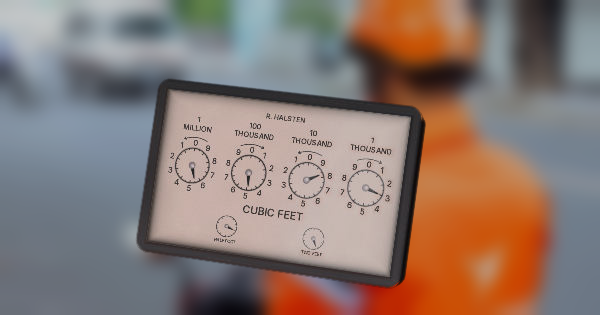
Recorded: 548300 (ft³)
